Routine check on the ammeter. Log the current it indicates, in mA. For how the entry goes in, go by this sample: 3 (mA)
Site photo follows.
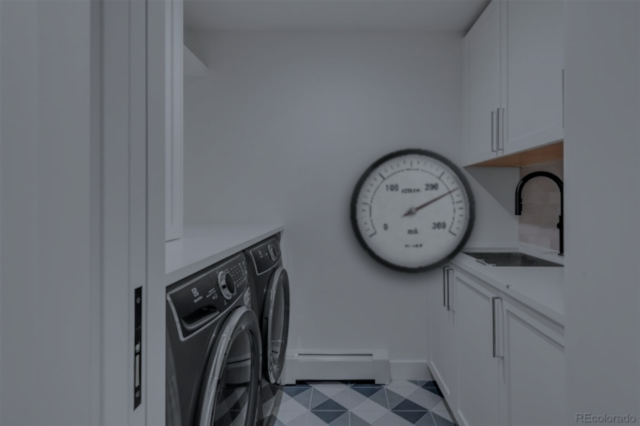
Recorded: 230 (mA)
